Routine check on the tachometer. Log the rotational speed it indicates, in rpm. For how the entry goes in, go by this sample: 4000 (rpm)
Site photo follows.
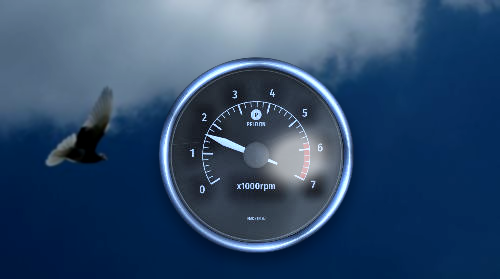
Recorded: 1600 (rpm)
